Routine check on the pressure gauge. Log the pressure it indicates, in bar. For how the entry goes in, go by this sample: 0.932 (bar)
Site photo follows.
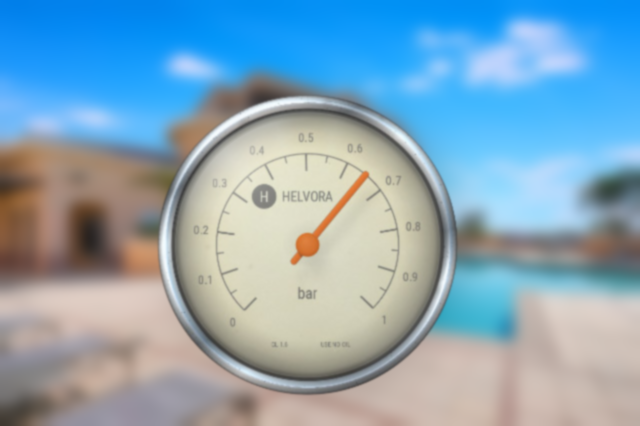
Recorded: 0.65 (bar)
